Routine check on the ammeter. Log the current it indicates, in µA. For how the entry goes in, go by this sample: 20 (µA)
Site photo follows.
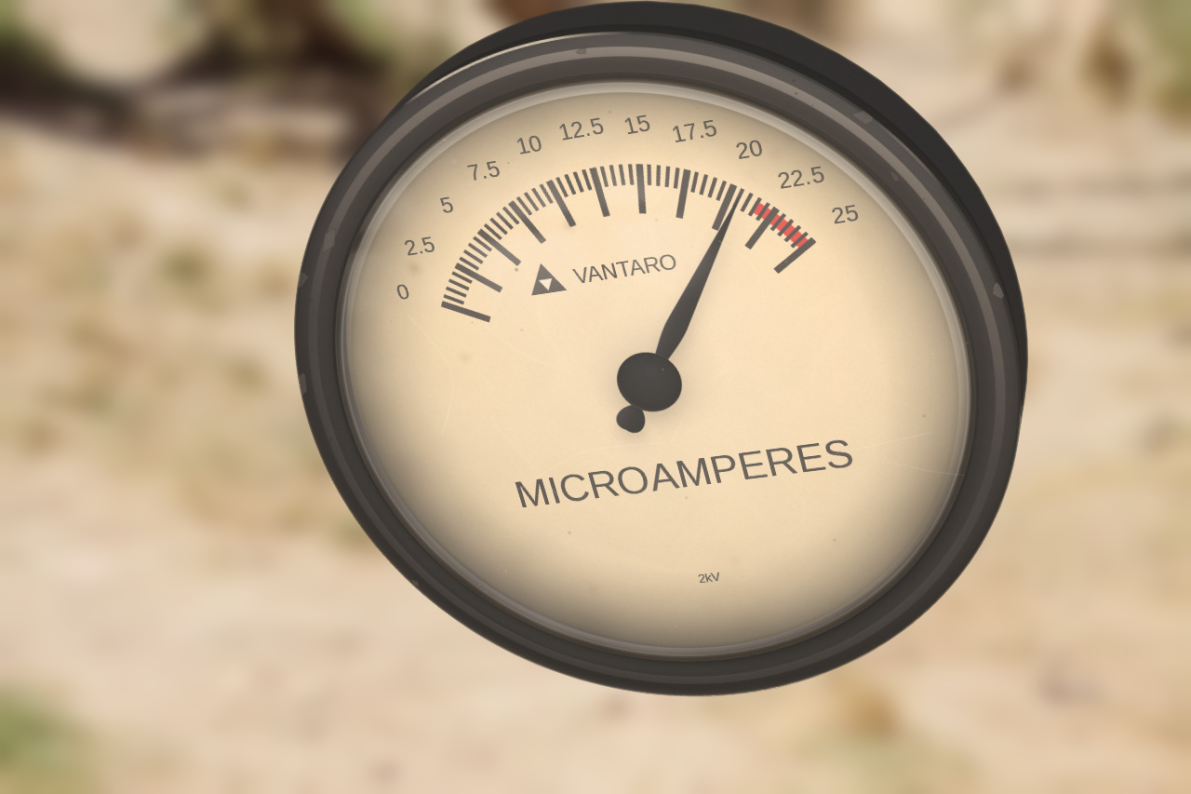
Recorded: 20.5 (µA)
